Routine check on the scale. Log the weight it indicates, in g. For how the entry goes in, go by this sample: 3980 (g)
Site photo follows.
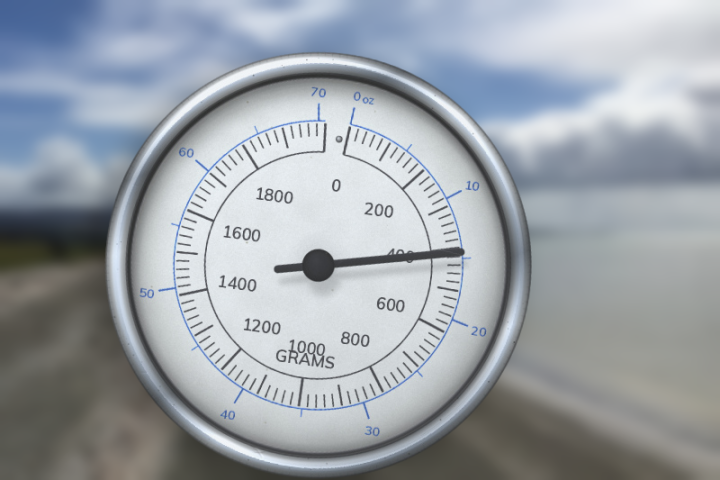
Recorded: 410 (g)
